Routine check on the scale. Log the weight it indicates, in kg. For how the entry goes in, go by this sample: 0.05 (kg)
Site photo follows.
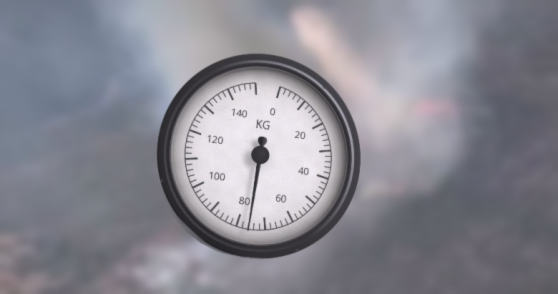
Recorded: 76 (kg)
